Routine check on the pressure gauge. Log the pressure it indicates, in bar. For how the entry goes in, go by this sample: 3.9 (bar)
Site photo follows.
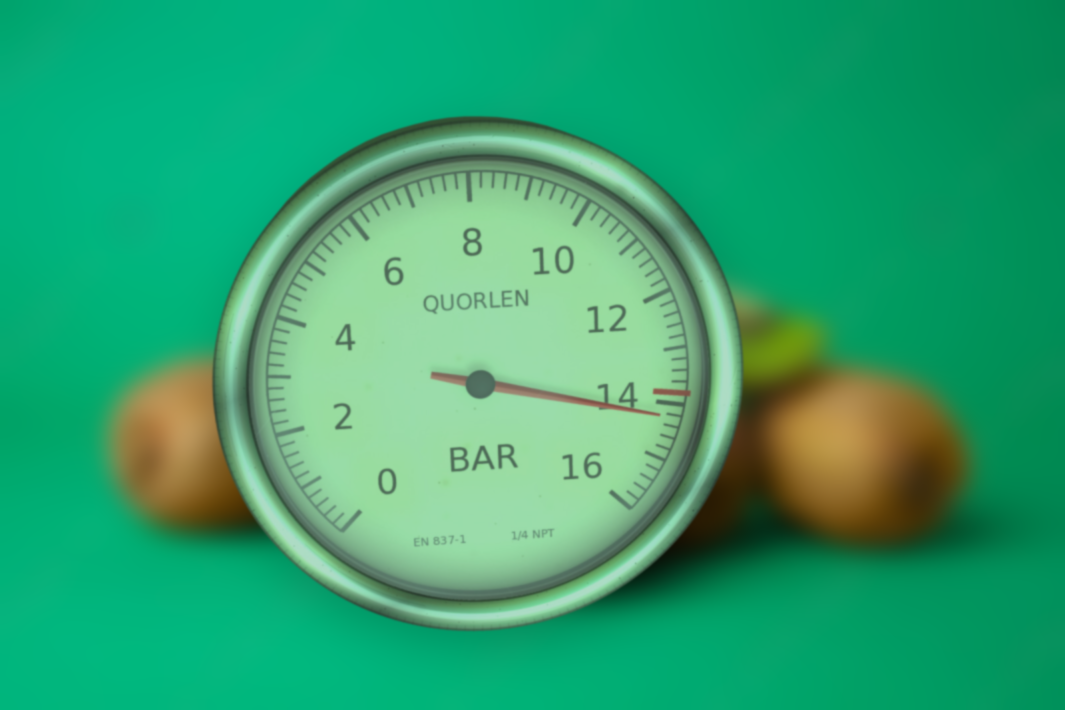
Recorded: 14.2 (bar)
